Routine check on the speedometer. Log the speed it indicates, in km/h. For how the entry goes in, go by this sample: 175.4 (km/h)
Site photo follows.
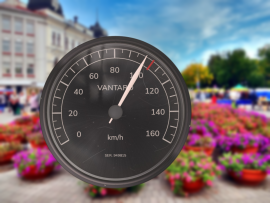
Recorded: 100 (km/h)
